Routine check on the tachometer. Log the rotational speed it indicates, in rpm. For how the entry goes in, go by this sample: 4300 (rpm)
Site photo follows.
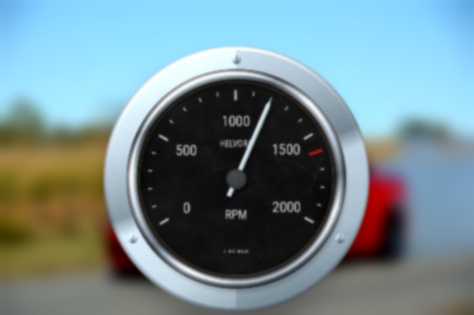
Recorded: 1200 (rpm)
